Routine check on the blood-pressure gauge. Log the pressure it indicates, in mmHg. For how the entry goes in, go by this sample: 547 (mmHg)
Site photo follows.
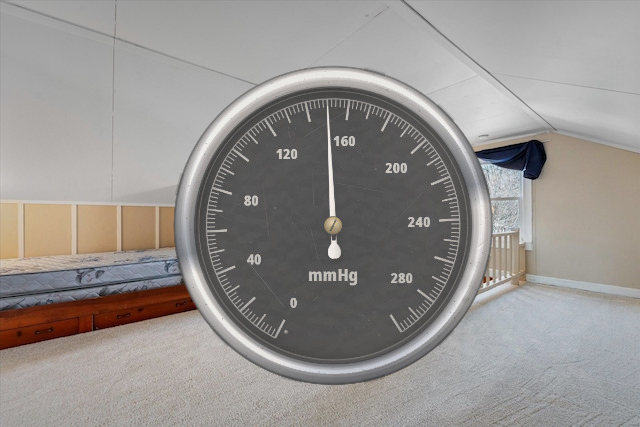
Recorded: 150 (mmHg)
